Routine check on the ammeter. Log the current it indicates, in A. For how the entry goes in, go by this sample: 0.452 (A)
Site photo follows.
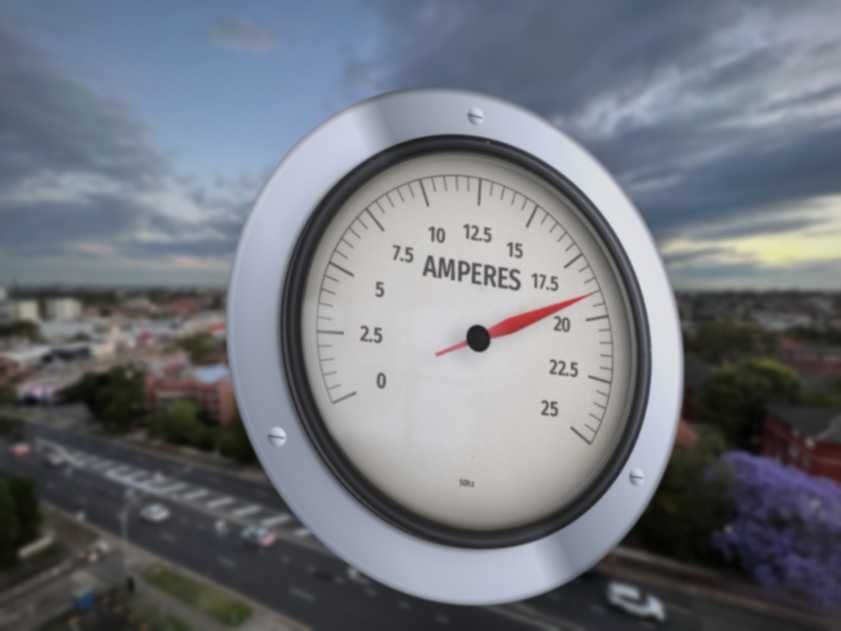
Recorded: 19 (A)
